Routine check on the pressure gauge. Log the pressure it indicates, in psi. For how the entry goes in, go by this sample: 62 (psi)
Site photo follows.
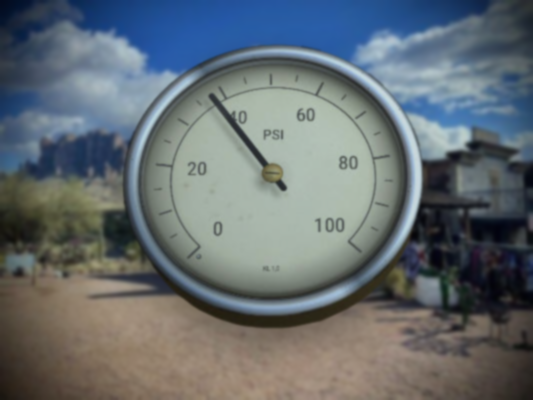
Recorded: 37.5 (psi)
